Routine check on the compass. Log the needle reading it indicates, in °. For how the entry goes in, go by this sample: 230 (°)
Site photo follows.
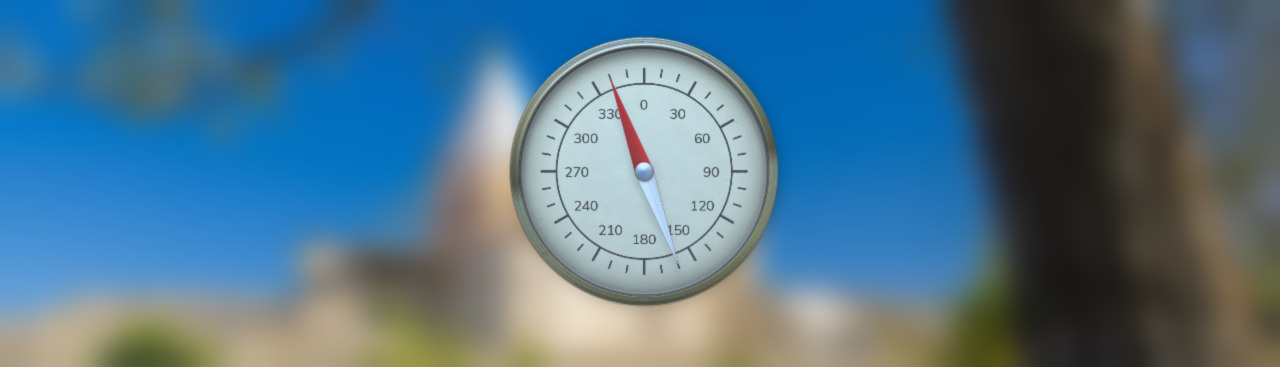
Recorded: 340 (°)
